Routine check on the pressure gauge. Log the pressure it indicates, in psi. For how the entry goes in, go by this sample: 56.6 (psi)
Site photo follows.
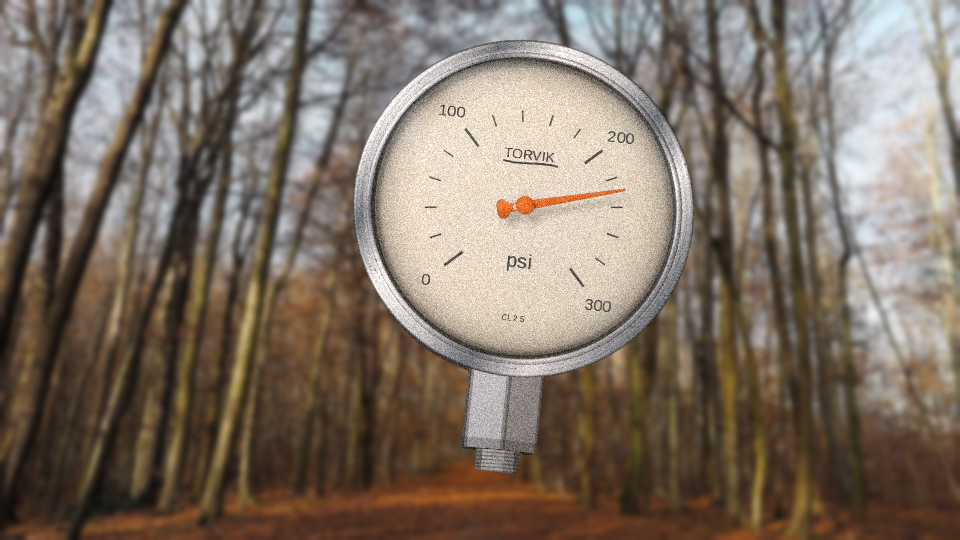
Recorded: 230 (psi)
